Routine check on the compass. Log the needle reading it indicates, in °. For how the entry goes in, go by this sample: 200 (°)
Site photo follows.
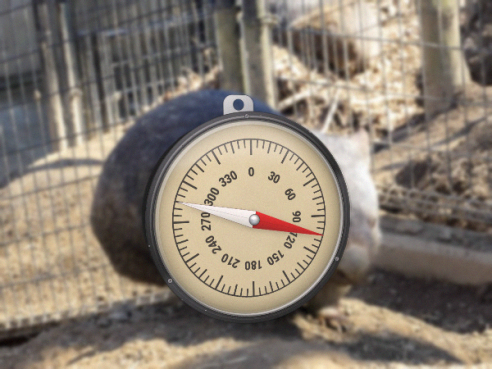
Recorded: 105 (°)
